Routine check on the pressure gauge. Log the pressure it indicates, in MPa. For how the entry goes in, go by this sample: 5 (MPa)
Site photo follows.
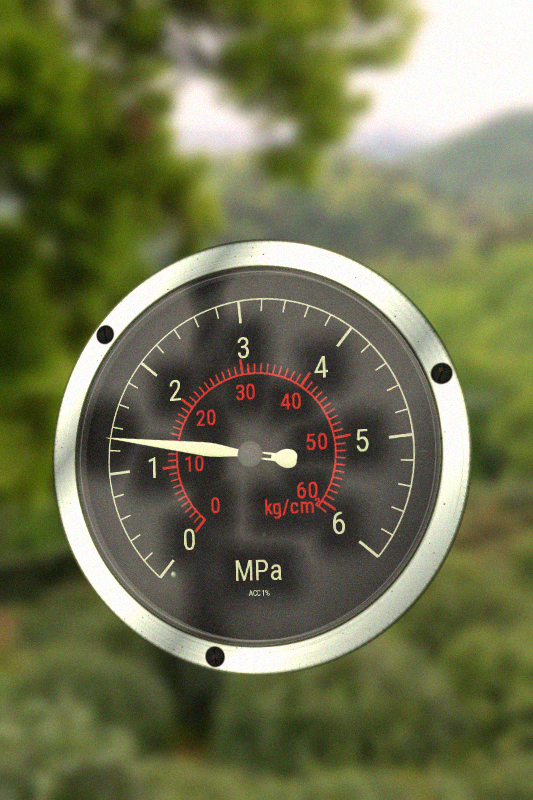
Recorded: 1.3 (MPa)
